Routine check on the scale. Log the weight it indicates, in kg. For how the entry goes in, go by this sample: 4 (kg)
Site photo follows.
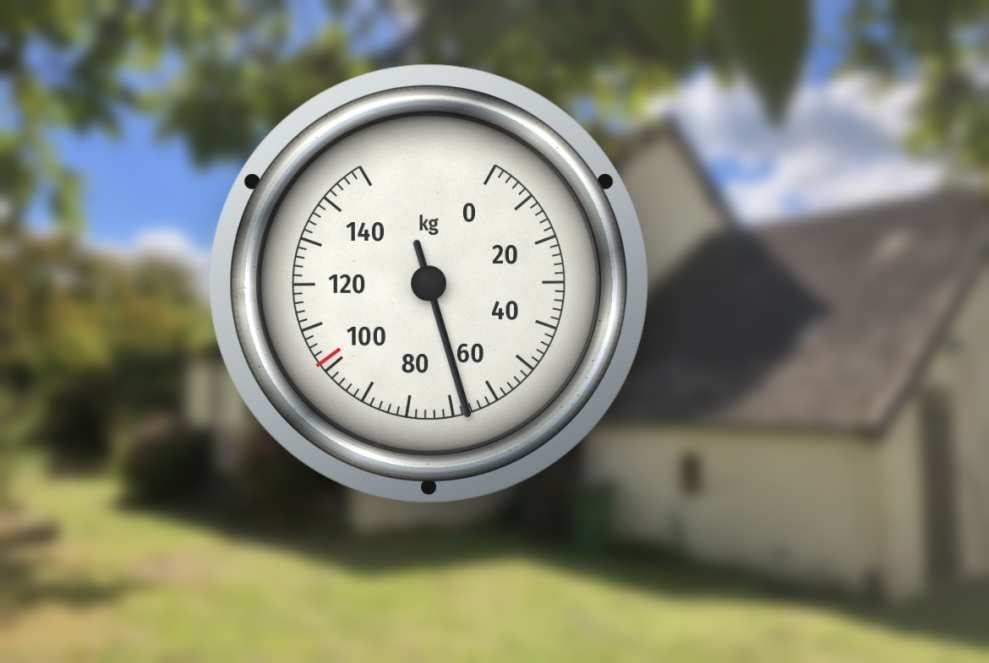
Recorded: 67 (kg)
